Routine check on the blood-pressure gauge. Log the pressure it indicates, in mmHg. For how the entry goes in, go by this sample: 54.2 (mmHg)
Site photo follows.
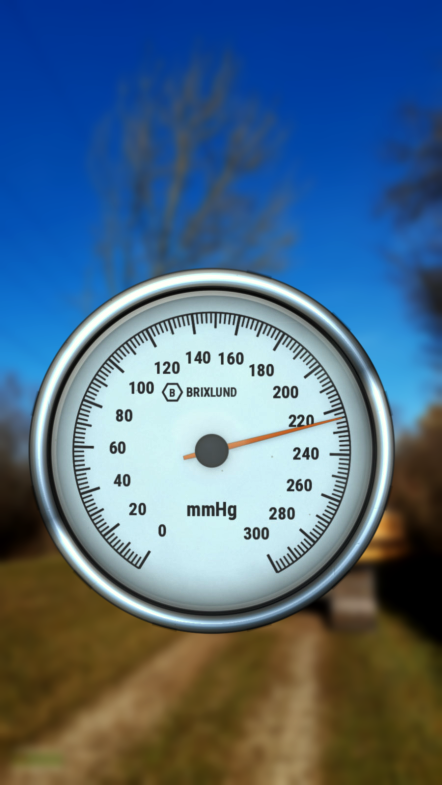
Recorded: 224 (mmHg)
